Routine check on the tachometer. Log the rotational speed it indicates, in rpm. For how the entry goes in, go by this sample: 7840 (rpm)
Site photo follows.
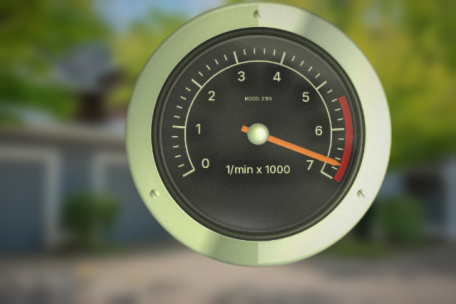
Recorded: 6700 (rpm)
